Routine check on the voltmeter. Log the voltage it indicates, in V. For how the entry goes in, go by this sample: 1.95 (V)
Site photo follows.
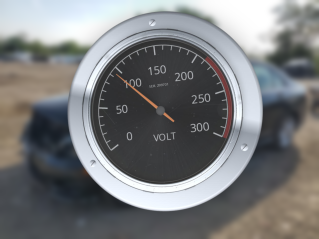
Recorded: 95 (V)
